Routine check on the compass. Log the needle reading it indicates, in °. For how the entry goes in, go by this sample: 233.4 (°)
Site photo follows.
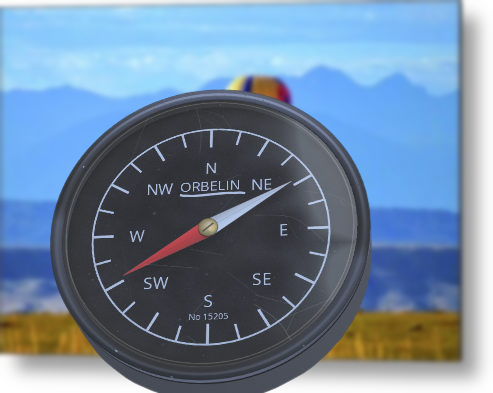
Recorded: 240 (°)
